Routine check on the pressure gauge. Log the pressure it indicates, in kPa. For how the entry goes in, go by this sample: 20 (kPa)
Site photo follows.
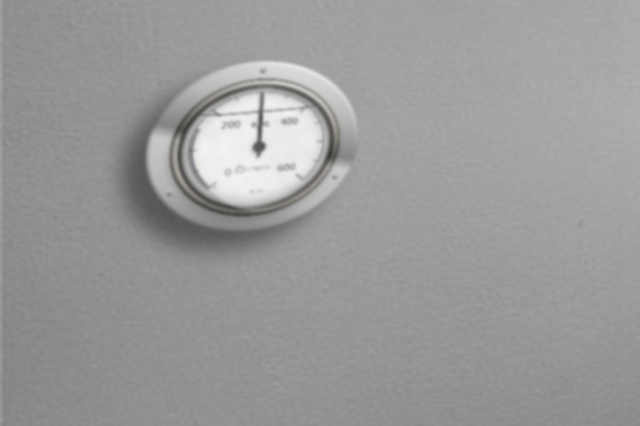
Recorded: 300 (kPa)
